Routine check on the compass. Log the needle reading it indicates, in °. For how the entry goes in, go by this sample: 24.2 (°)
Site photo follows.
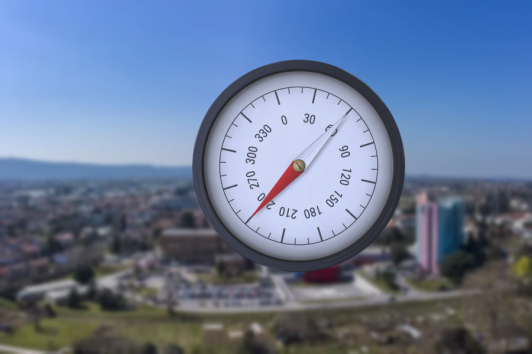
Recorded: 240 (°)
